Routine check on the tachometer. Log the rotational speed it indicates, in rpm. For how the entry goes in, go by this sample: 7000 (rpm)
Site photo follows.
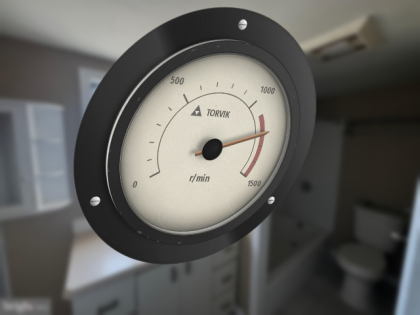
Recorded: 1200 (rpm)
